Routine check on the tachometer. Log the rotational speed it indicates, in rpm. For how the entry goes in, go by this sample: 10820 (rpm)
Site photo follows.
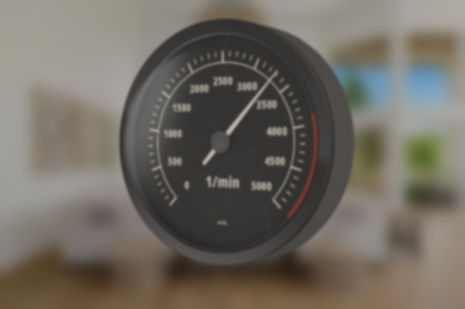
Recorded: 3300 (rpm)
